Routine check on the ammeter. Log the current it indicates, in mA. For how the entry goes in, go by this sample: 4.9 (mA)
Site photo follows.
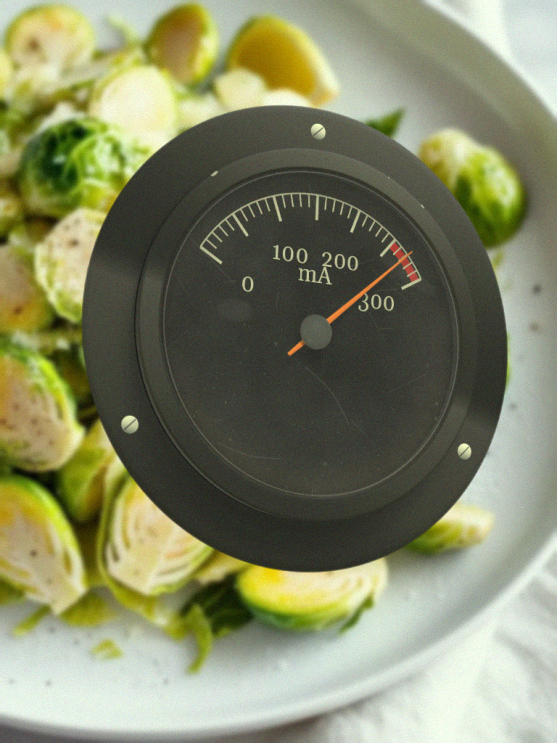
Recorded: 270 (mA)
